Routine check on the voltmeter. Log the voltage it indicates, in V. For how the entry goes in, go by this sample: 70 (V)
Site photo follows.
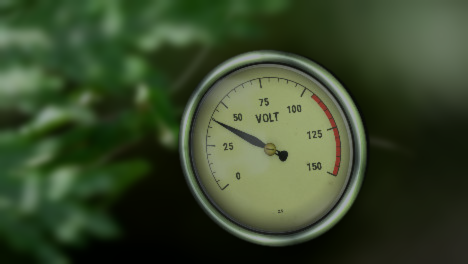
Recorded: 40 (V)
